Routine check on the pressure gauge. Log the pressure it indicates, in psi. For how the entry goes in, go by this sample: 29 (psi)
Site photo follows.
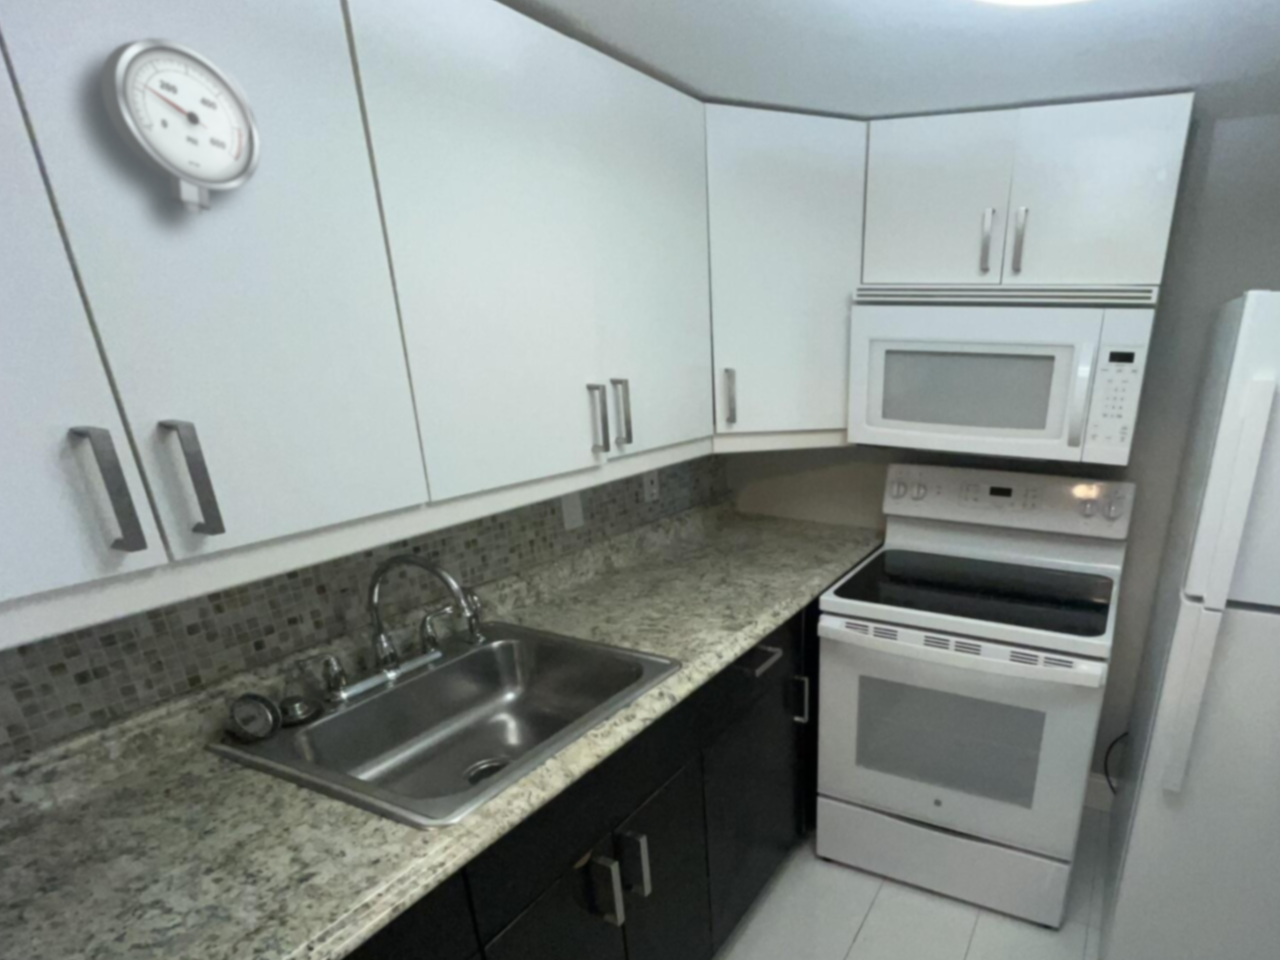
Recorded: 120 (psi)
